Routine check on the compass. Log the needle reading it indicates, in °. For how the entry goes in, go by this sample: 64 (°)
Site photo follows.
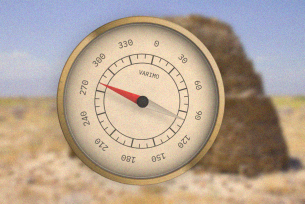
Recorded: 280 (°)
